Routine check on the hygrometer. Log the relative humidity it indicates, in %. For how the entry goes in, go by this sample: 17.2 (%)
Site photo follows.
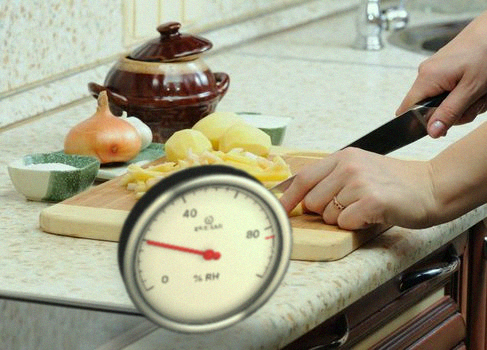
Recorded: 20 (%)
